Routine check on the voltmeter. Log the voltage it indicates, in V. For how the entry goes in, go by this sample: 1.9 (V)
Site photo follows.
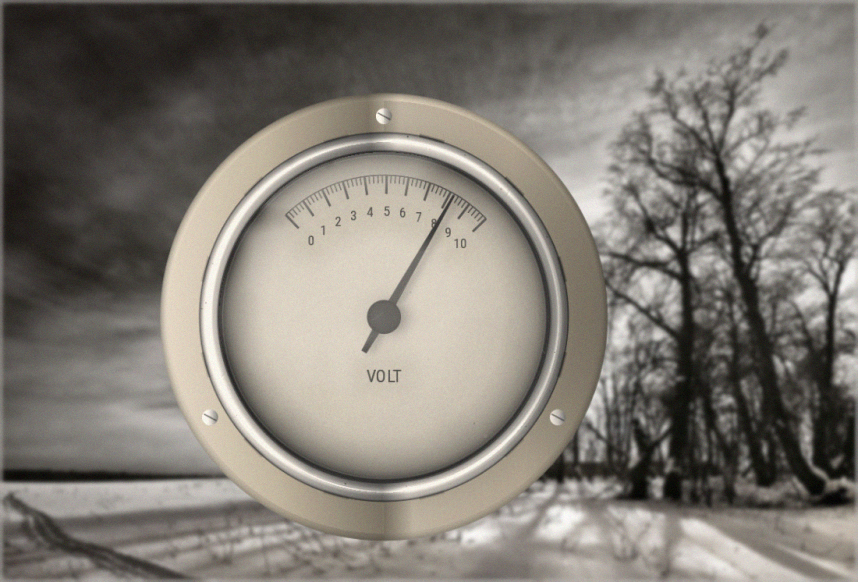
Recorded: 8.2 (V)
